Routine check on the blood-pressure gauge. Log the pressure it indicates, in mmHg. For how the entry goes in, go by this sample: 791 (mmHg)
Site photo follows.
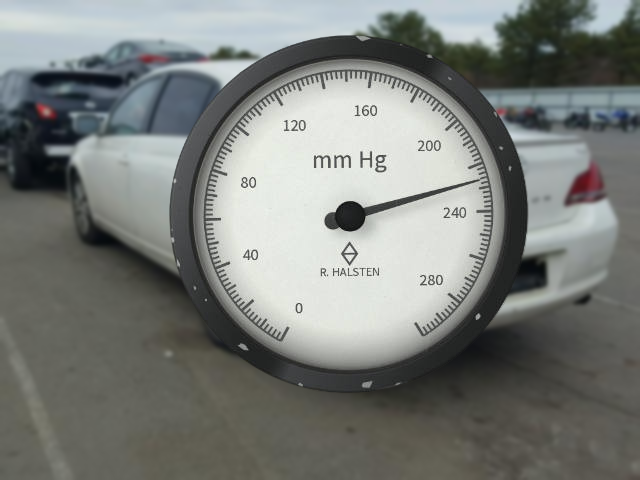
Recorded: 226 (mmHg)
